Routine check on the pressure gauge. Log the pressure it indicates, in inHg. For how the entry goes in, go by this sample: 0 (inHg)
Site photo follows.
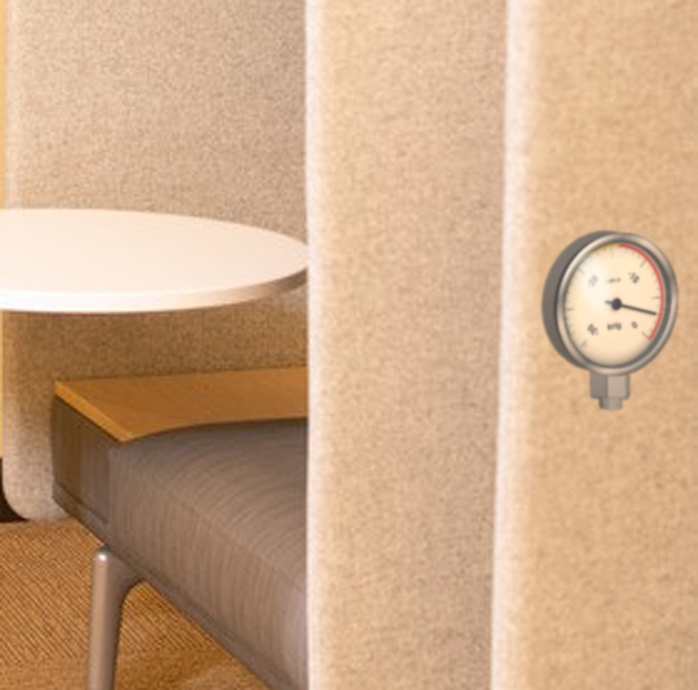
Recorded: -3 (inHg)
